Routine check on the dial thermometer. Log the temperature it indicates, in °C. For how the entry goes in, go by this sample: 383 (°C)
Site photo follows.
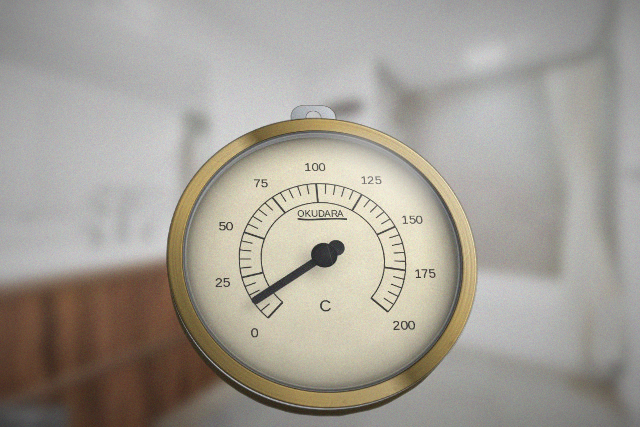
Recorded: 10 (°C)
